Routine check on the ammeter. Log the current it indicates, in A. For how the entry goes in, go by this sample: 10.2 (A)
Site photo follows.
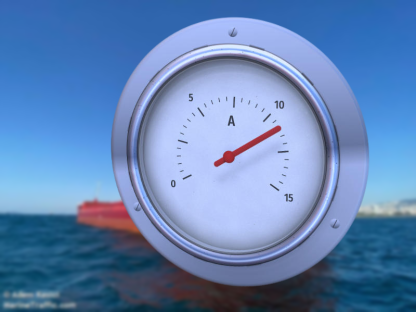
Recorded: 11 (A)
